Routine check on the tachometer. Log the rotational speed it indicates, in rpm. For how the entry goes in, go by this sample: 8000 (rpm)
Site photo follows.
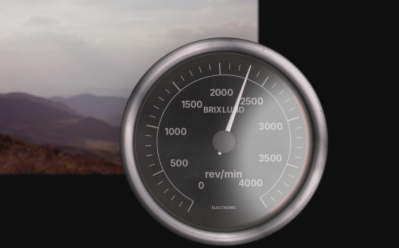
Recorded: 2300 (rpm)
